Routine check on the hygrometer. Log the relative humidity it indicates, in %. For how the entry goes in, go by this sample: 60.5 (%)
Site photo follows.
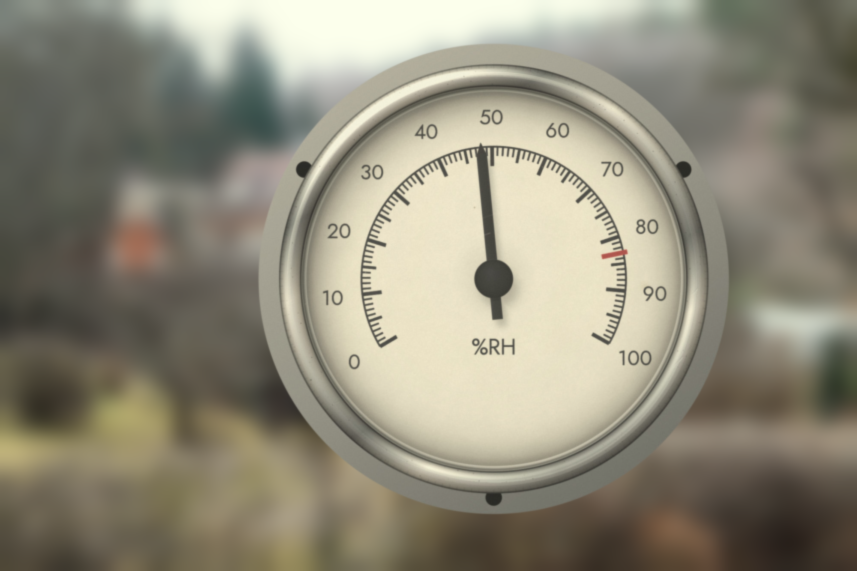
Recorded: 48 (%)
